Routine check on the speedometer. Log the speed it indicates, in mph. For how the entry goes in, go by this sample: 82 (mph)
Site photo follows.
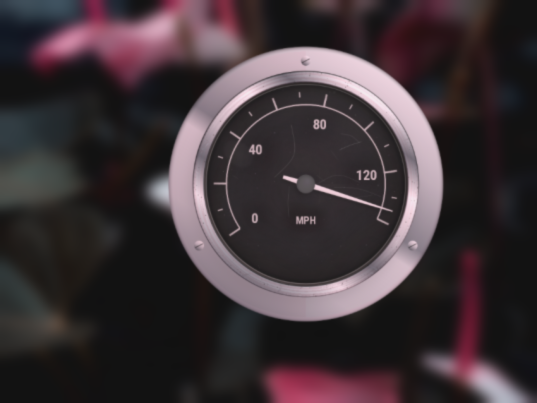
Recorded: 135 (mph)
